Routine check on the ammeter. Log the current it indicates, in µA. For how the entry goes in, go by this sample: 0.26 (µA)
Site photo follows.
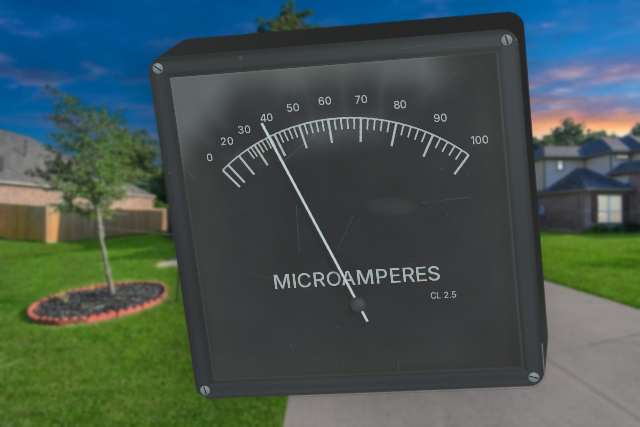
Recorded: 38 (µA)
